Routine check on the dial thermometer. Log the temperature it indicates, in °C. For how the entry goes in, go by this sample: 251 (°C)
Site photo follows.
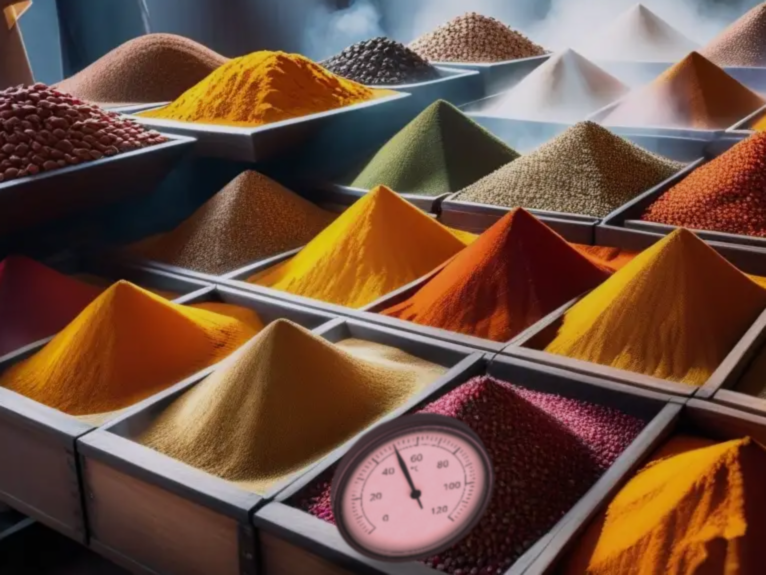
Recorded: 50 (°C)
